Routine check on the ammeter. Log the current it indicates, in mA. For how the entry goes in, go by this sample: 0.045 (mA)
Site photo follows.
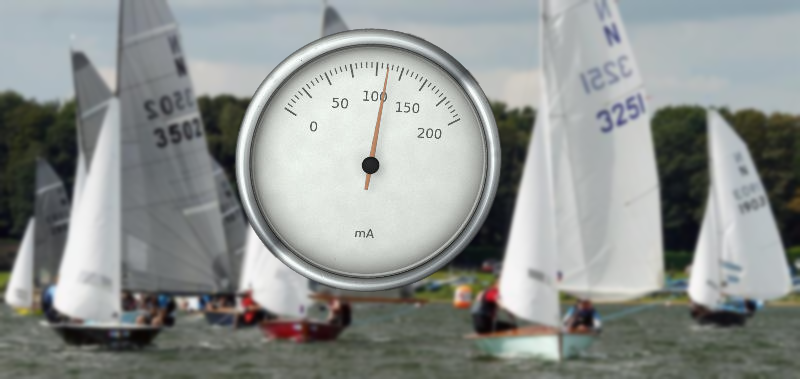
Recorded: 110 (mA)
